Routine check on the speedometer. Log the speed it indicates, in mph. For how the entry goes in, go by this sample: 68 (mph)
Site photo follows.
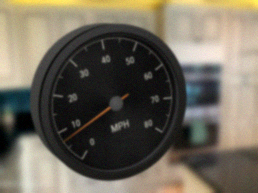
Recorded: 7.5 (mph)
